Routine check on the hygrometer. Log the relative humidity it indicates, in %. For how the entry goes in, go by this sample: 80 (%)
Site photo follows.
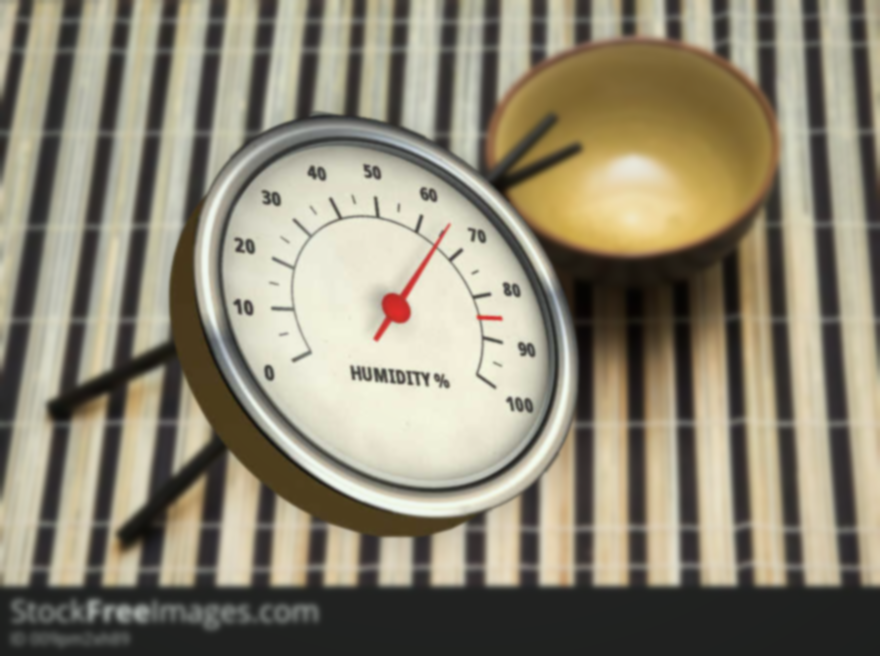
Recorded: 65 (%)
